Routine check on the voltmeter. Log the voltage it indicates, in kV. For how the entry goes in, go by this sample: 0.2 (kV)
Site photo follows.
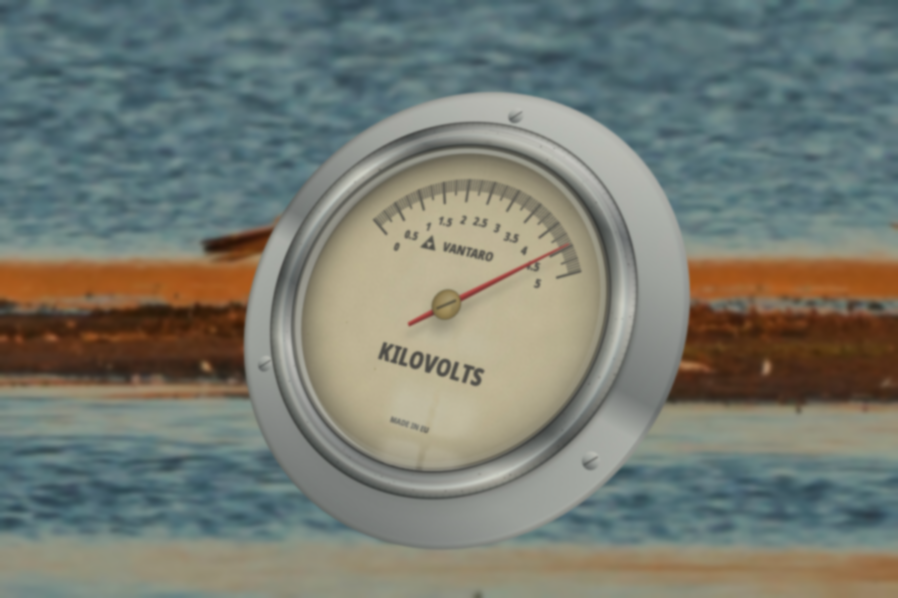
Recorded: 4.5 (kV)
